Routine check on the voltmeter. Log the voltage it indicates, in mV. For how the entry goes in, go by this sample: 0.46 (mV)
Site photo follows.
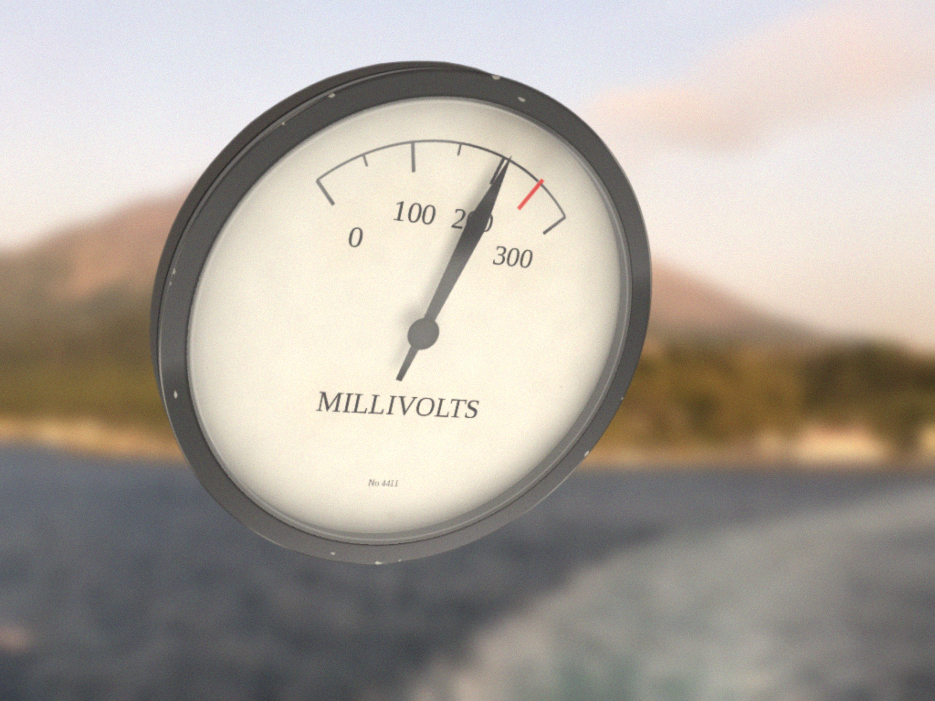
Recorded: 200 (mV)
